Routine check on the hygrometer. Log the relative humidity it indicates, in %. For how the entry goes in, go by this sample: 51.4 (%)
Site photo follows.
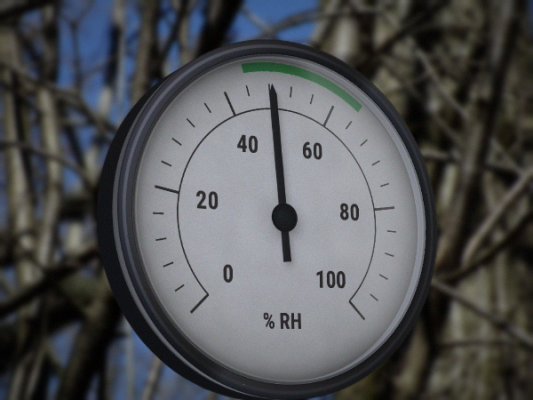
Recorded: 48 (%)
